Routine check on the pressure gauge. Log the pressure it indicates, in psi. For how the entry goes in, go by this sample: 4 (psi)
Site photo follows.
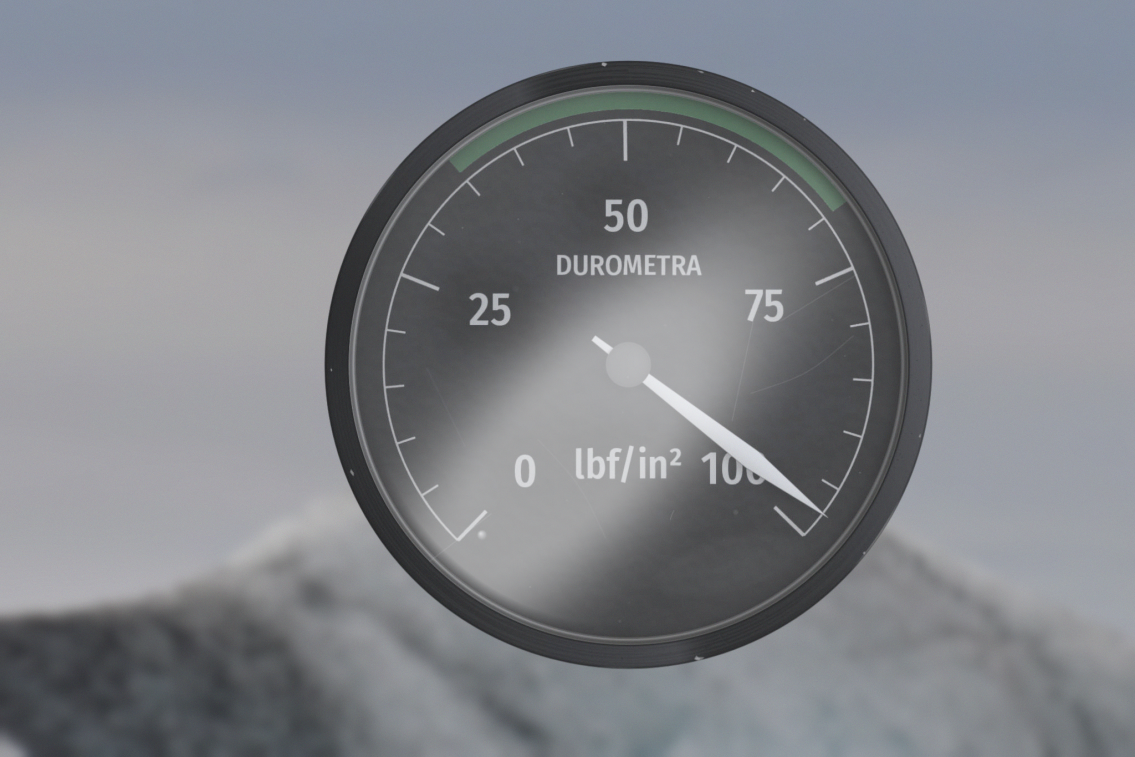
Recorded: 97.5 (psi)
